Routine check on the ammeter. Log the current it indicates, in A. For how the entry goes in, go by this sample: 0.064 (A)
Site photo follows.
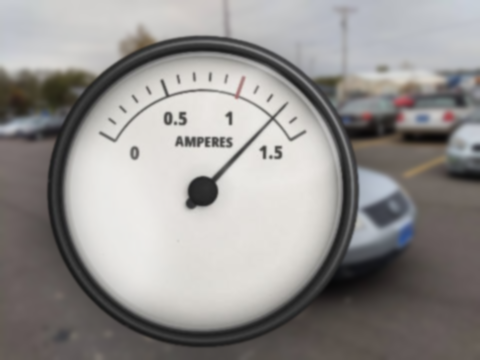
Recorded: 1.3 (A)
